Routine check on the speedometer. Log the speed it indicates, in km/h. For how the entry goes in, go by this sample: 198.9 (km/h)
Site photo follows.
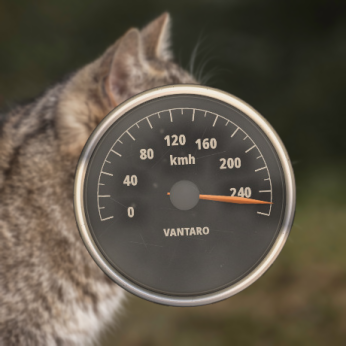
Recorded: 250 (km/h)
